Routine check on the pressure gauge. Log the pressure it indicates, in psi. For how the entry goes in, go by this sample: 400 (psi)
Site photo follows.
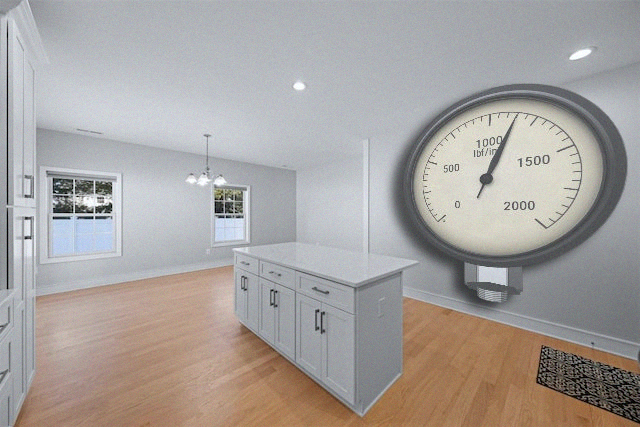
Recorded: 1150 (psi)
